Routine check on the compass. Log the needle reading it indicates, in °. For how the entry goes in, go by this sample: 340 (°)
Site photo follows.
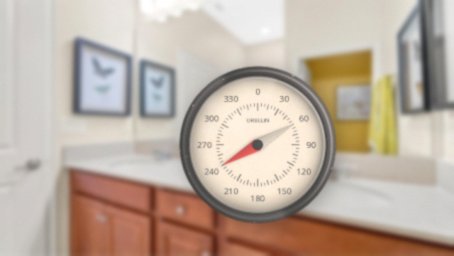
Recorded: 240 (°)
